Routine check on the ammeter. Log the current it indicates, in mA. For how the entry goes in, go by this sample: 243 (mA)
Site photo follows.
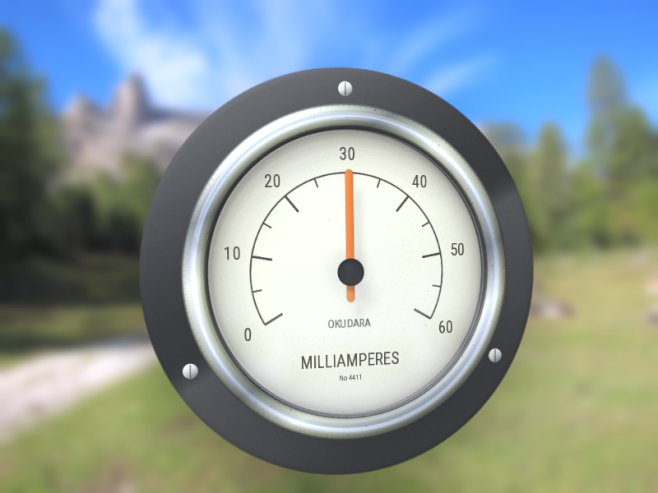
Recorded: 30 (mA)
